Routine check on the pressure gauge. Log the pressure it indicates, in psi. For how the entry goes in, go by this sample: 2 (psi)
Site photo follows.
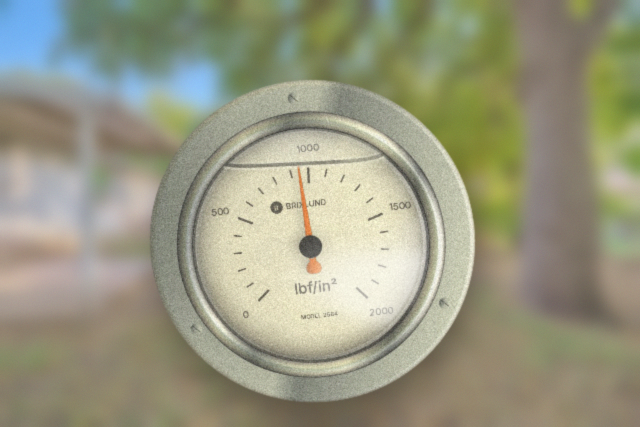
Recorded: 950 (psi)
